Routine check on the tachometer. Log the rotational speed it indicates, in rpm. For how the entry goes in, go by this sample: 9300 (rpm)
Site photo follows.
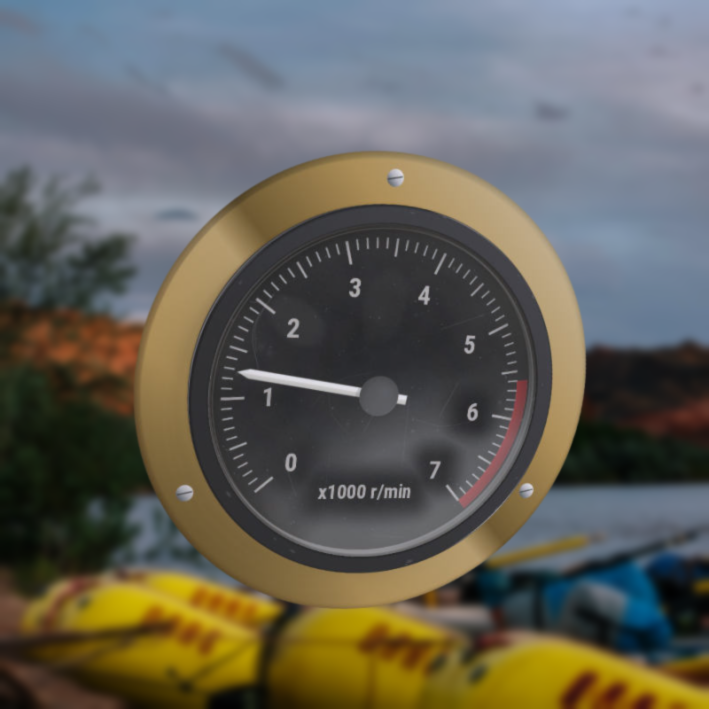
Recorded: 1300 (rpm)
